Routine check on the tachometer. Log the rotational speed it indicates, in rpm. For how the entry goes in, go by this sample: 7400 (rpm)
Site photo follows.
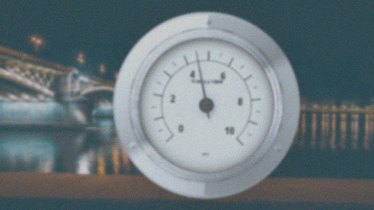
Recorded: 4500 (rpm)
